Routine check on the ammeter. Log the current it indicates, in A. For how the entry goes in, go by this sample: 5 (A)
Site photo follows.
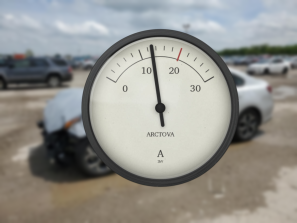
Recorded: 13 (A)
